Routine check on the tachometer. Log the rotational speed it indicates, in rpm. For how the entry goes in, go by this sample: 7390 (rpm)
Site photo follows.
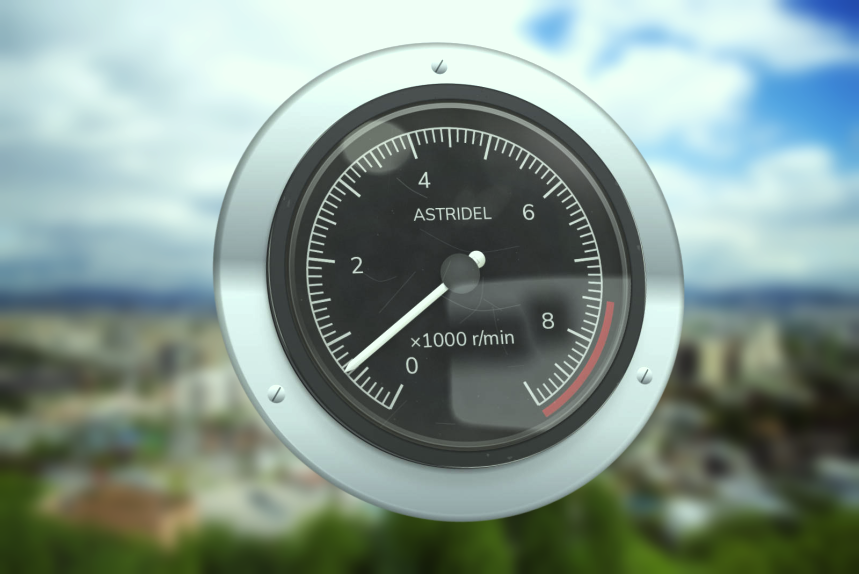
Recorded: 650 (rpm)
